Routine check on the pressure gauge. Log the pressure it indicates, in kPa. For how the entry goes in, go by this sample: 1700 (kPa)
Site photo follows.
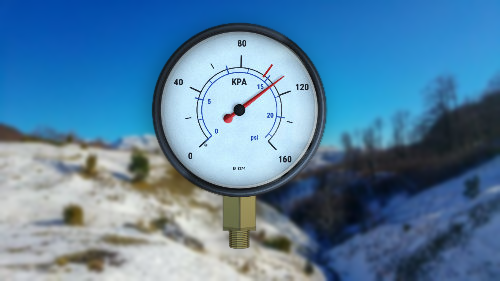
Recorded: 110 (kPa)
